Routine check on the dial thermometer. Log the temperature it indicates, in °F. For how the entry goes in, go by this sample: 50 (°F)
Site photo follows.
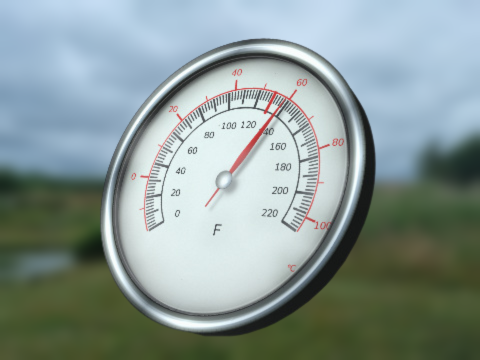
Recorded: 140 (°F)
